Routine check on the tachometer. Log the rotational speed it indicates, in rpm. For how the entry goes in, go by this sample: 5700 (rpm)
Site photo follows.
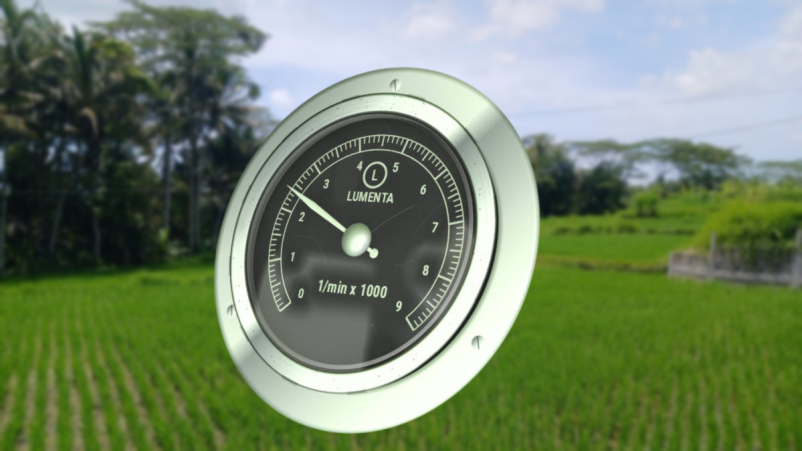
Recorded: 2400 (rpm)
